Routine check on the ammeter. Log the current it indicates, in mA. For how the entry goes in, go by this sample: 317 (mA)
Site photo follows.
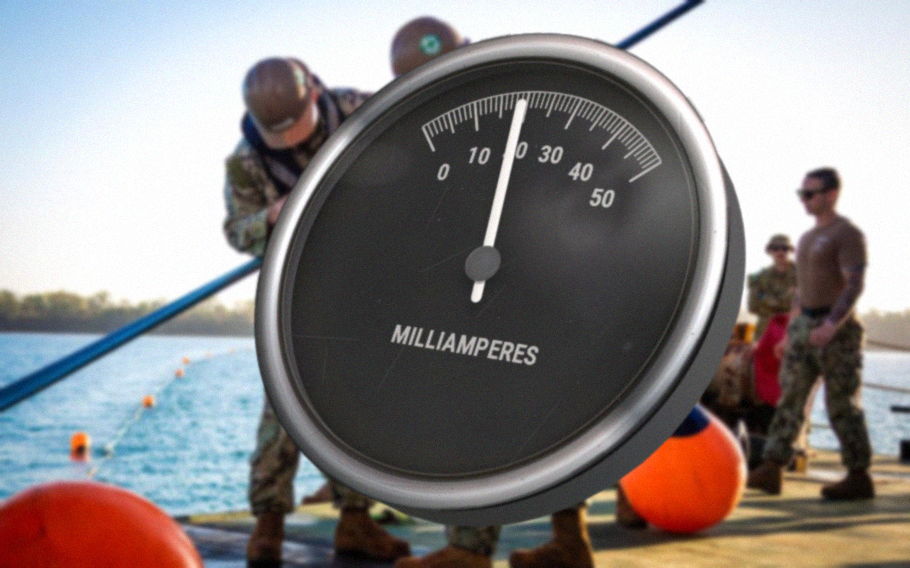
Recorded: 20 (mA)
